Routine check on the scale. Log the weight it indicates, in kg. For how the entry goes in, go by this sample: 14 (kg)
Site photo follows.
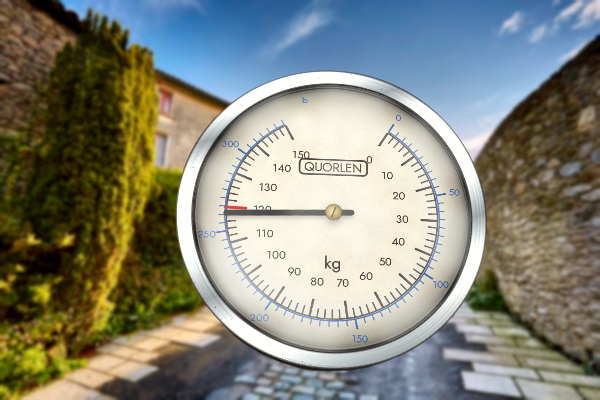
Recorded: 118 (kg)
